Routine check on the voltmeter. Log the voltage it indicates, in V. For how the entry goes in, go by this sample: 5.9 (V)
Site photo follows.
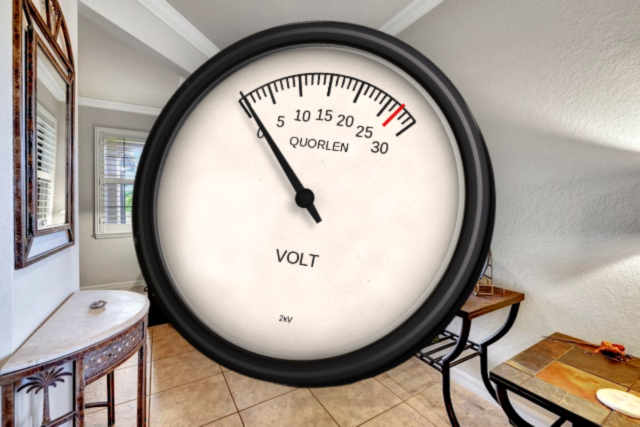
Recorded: 1 (V)
